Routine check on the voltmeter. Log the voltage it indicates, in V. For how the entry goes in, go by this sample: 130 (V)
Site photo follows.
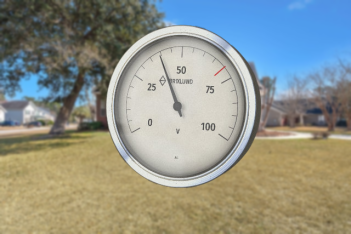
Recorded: 40 (V)
